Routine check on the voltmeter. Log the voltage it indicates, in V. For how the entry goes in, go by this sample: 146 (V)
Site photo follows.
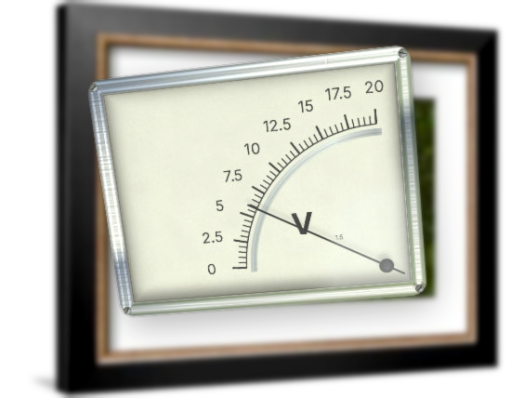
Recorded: 6 (V)
